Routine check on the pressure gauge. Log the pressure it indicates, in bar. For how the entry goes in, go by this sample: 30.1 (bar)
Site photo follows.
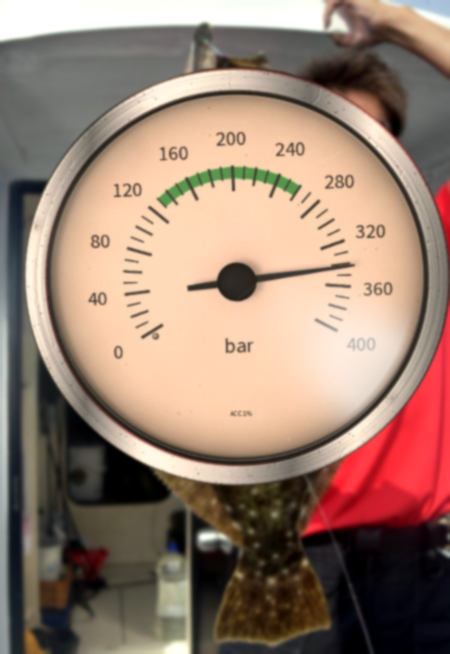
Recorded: 340 (bar)
